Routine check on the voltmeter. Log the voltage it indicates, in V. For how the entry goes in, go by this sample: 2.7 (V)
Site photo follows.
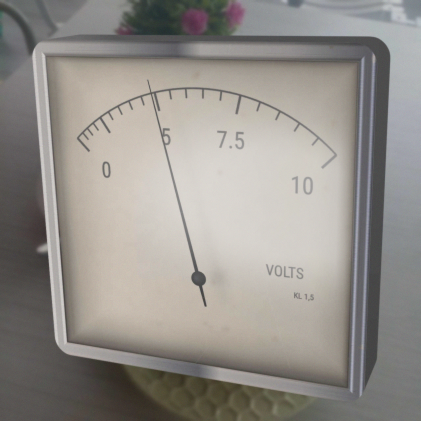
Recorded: 5 (V)
